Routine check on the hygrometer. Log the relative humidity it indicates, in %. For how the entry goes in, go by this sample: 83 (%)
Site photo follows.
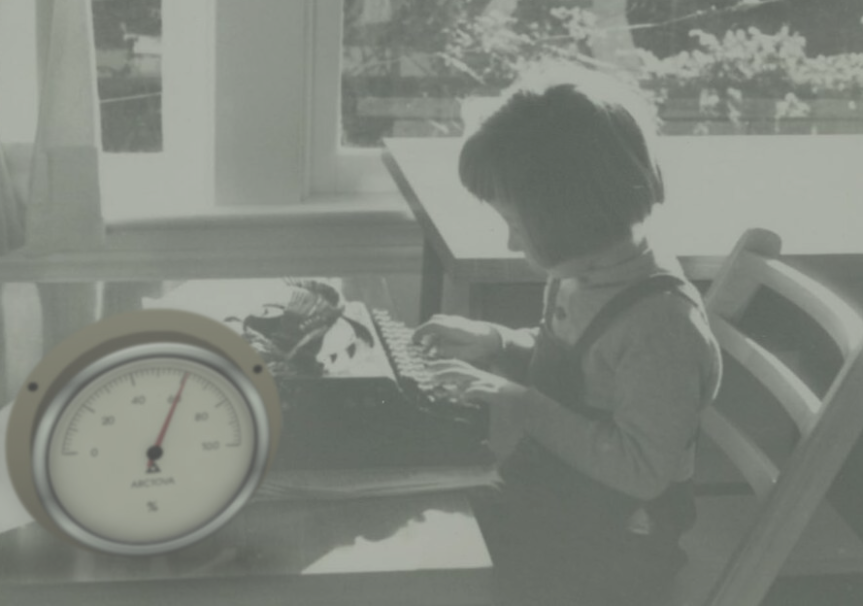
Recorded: 60 (%)
